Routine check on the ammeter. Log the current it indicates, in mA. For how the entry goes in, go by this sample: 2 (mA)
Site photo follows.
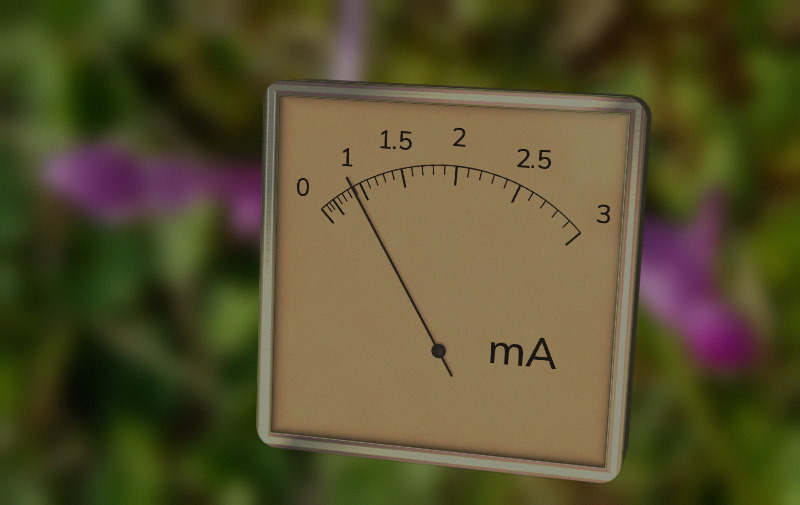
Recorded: 0.9 (mA)
